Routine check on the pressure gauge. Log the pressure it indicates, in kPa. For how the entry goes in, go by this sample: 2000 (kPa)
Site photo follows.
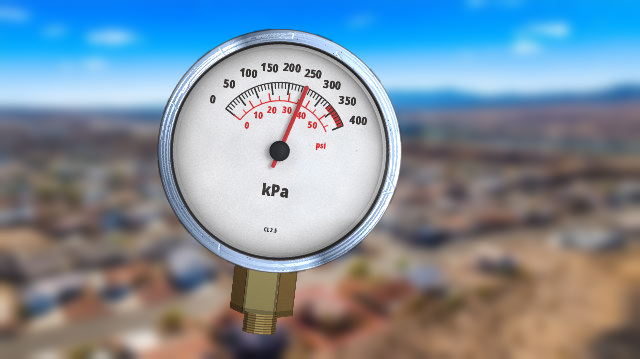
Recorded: 250 (kPa)
